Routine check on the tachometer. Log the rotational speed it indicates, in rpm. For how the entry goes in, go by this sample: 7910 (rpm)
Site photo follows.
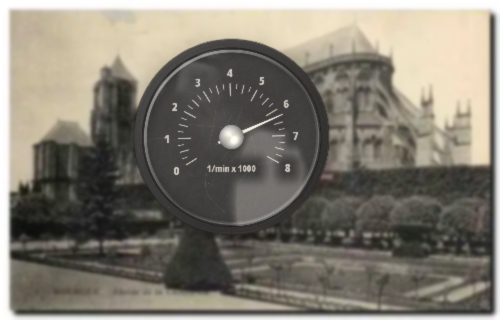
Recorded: 6250 (rpm)
